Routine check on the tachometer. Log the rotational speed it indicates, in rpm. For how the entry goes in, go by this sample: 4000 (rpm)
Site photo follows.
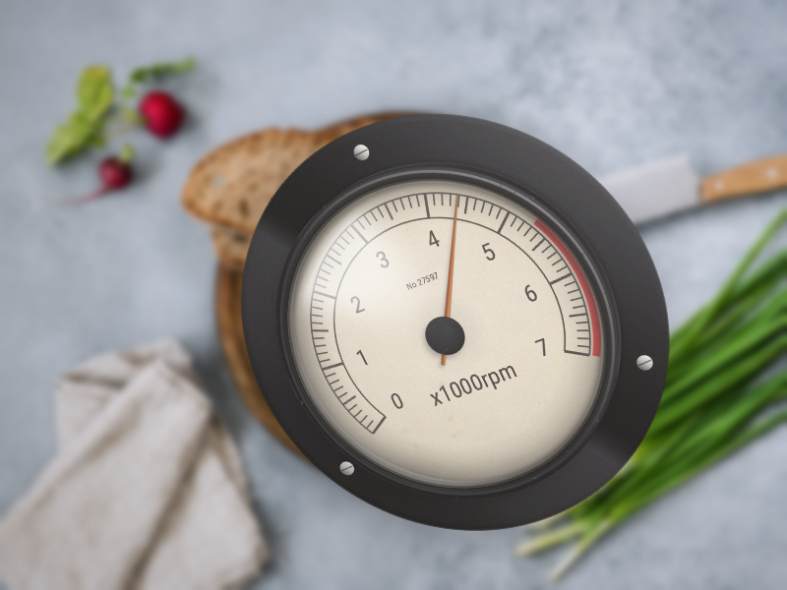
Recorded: 4400 (rpm)
